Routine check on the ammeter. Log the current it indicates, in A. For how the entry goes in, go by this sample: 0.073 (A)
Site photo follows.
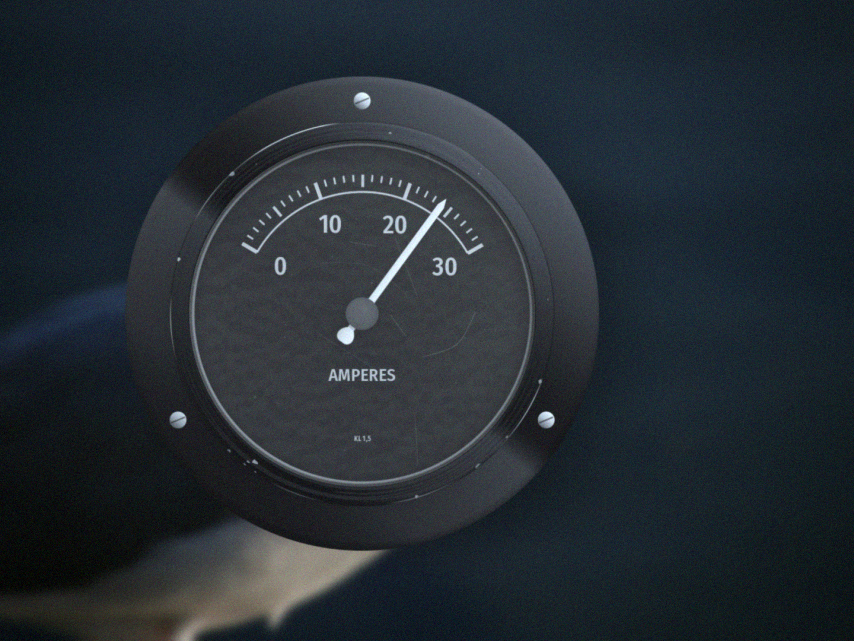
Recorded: 24 (A)
